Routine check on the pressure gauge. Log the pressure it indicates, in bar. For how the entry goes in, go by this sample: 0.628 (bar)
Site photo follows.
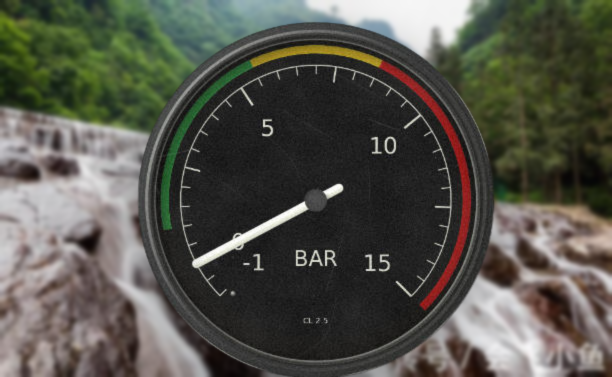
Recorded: 0 (bar)
